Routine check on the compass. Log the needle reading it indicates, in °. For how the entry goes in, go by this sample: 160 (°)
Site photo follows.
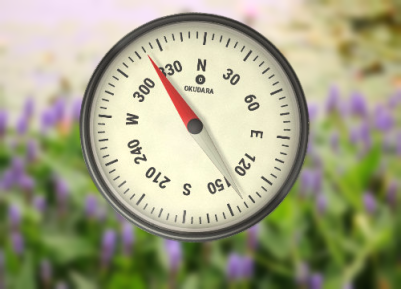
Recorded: 320 (°)
